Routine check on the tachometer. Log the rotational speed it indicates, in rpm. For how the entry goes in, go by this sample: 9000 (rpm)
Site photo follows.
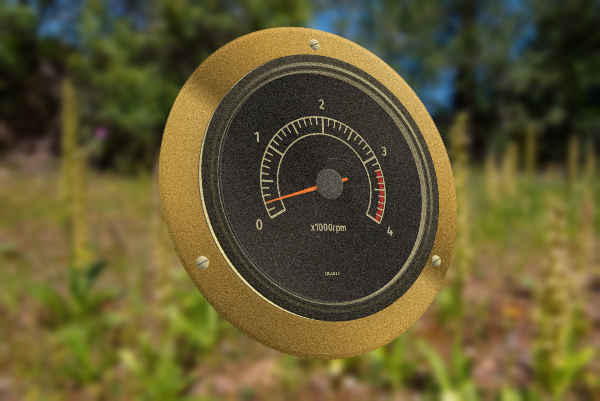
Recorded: 200 (rpm)
